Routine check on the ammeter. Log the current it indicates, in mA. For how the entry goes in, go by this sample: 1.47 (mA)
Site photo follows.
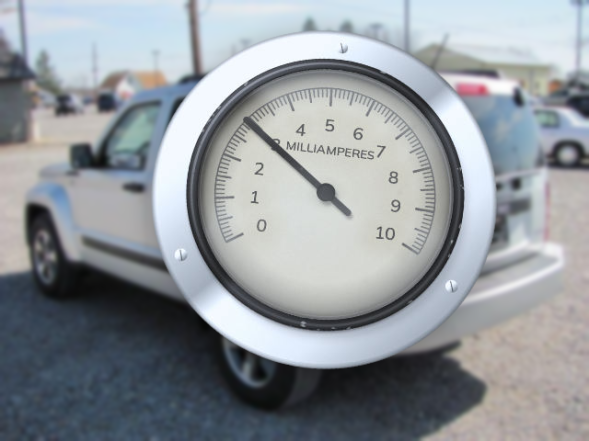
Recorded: 2.9 (mA)
